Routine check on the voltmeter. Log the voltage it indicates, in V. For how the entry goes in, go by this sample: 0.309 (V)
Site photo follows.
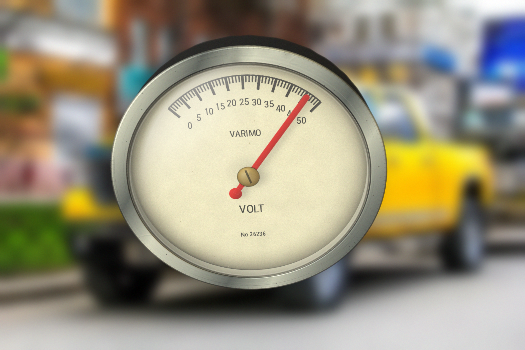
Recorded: 45 (V)
